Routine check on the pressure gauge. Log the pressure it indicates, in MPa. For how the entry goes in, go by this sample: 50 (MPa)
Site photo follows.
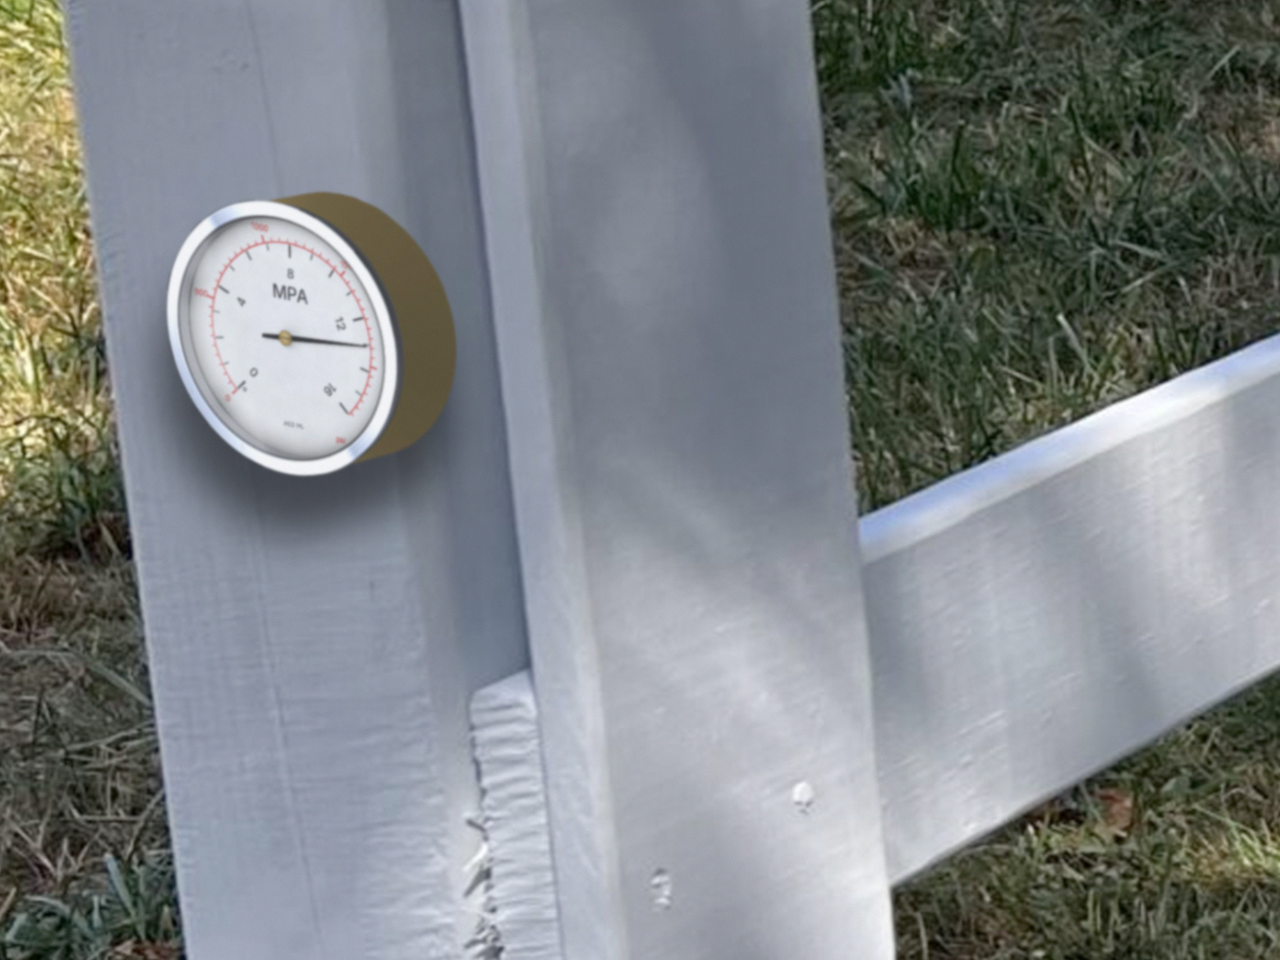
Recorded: 13 (MPa)
